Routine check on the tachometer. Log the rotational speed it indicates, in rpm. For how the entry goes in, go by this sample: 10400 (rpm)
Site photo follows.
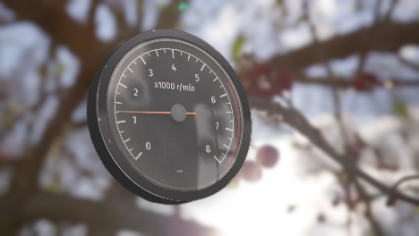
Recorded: 1250 (rpm)
